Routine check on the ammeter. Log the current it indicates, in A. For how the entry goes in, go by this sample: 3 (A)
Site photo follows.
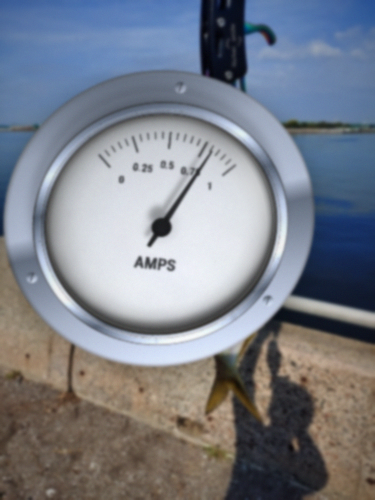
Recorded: 0.8 (A)
